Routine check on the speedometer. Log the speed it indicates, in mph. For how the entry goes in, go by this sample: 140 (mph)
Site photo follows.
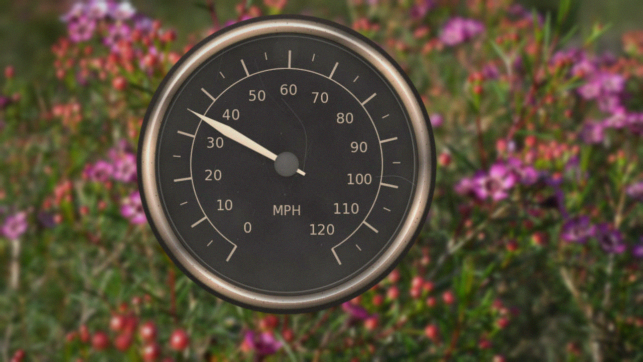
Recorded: 35 (mph)
